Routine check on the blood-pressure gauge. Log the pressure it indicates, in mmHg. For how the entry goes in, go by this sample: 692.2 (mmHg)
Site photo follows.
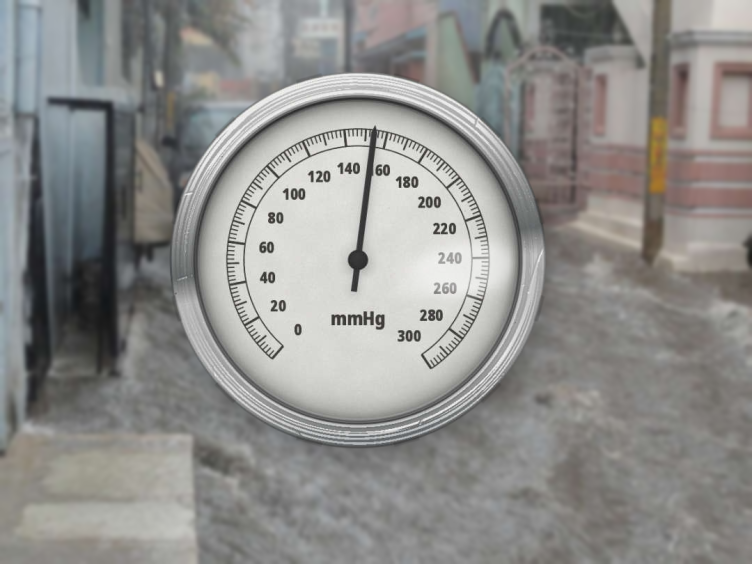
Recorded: 154 (mmHg)
